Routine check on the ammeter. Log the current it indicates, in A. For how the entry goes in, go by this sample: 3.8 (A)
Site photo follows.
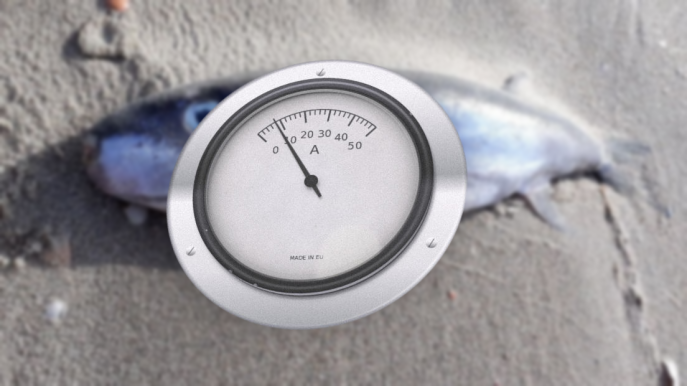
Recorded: 8 (A)
